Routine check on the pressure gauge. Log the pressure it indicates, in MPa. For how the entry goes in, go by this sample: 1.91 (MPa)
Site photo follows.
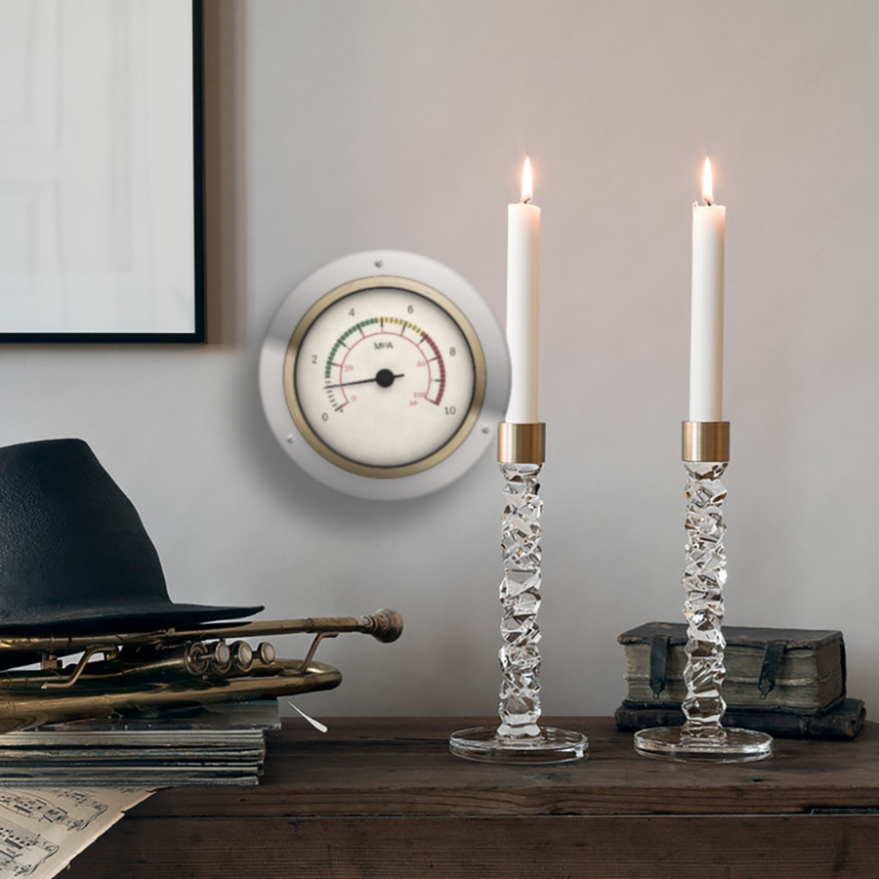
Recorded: 1 (MPa)
